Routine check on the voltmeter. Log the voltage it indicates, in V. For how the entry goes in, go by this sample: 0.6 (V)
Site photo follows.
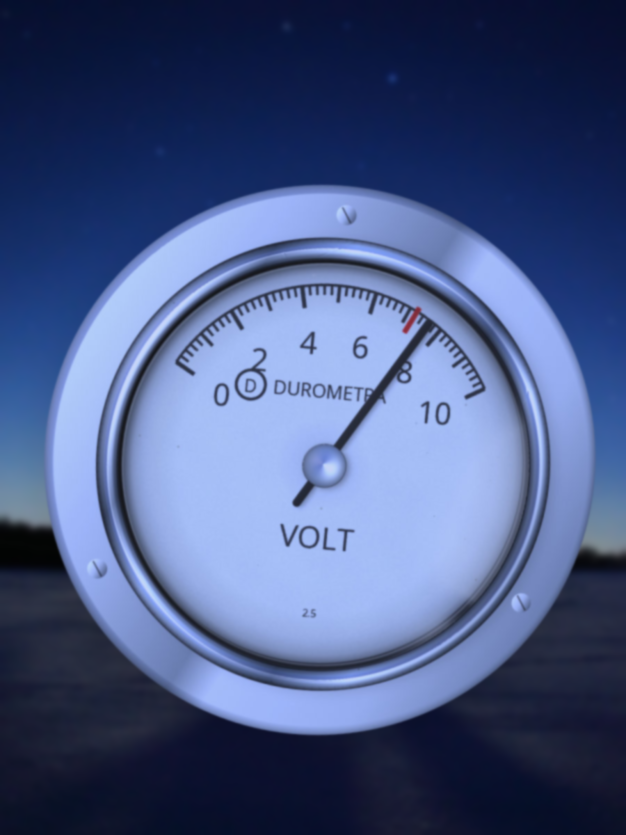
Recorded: 7.6 (V)
